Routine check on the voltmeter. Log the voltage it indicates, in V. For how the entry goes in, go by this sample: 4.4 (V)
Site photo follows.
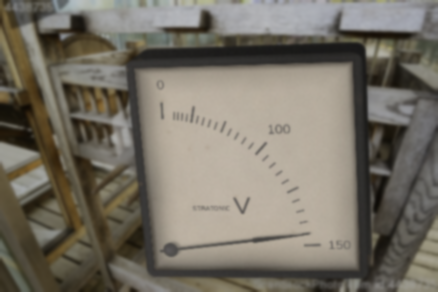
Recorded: 145 (V)
